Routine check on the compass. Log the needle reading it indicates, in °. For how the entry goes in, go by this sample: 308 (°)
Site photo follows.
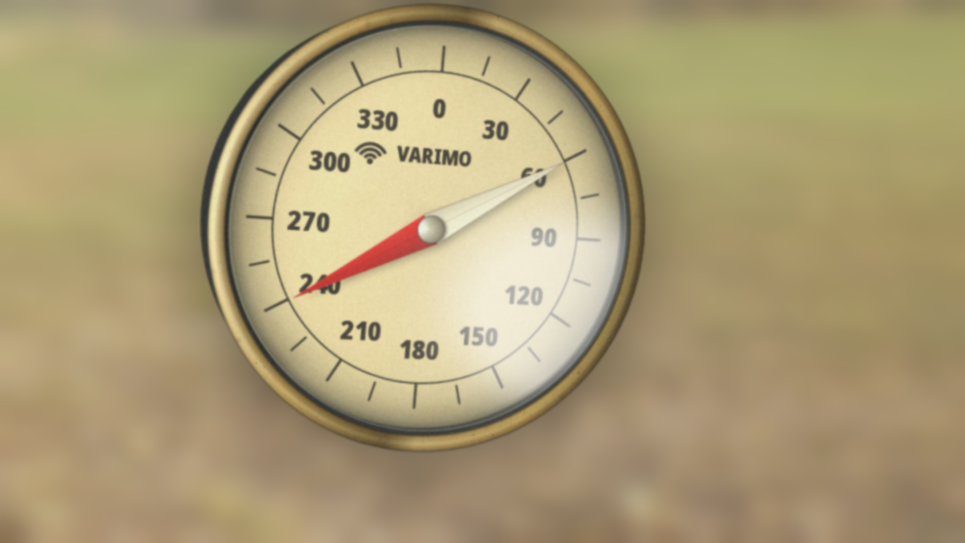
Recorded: 240 (°)
